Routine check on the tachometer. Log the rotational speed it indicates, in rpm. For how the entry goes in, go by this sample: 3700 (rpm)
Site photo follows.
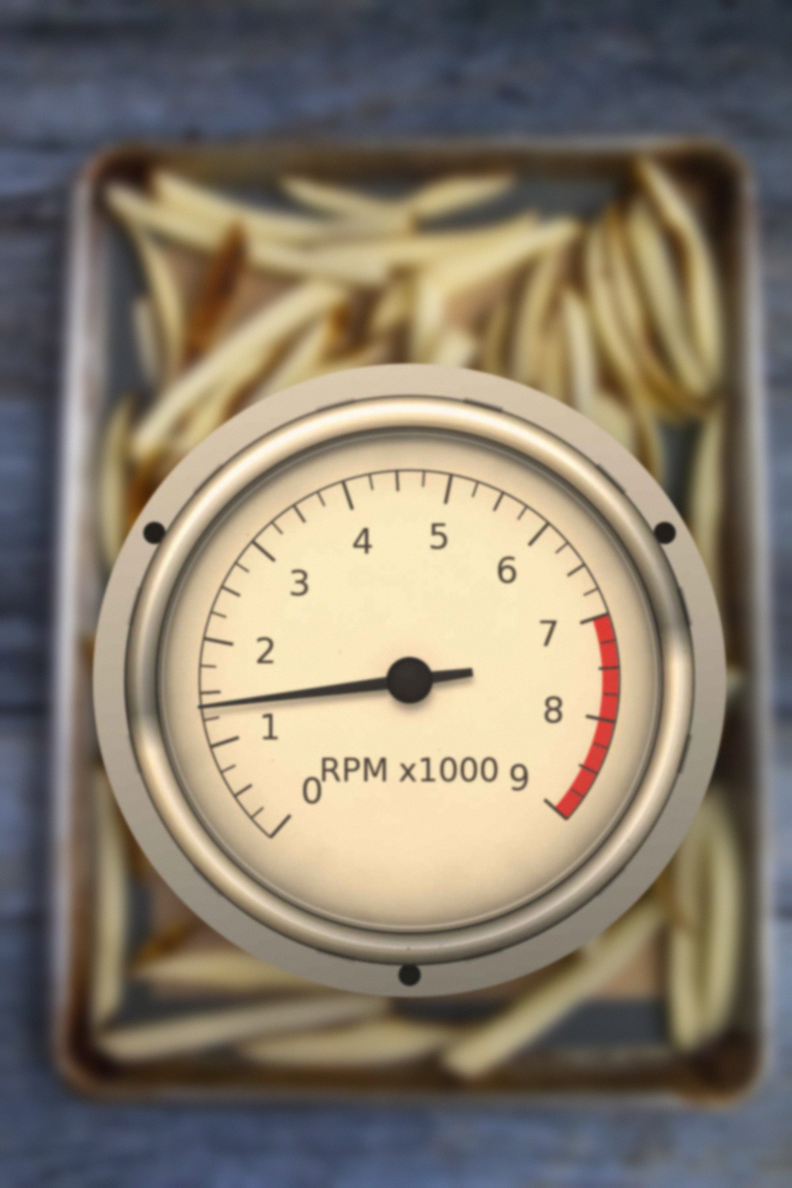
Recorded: 1375 (rpm)
